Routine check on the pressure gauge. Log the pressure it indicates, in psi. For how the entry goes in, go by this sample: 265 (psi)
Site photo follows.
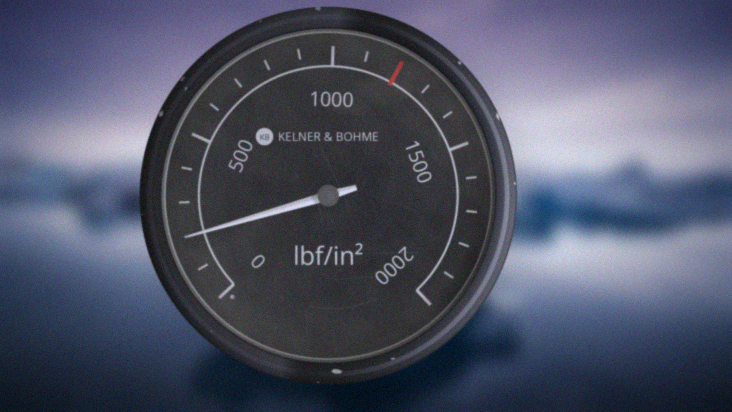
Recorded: 200 (psi)
